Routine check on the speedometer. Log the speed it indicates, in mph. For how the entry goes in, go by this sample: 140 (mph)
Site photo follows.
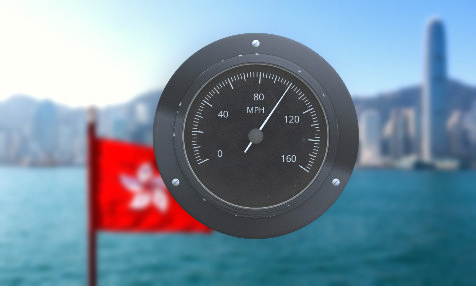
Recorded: 100 (mph)
